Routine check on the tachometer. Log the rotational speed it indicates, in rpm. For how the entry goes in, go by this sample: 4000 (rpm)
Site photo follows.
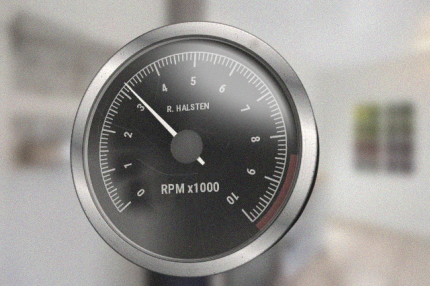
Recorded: 3200 (rpm)
